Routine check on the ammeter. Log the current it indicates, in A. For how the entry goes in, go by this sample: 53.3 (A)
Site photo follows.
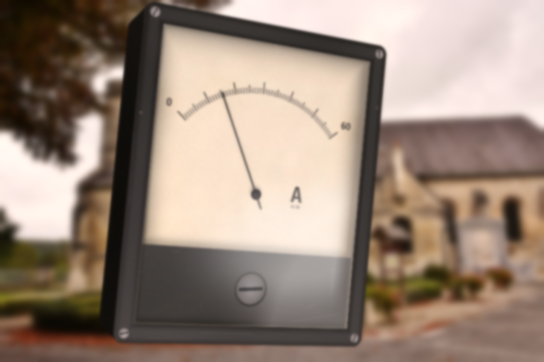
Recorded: 15 (A)
